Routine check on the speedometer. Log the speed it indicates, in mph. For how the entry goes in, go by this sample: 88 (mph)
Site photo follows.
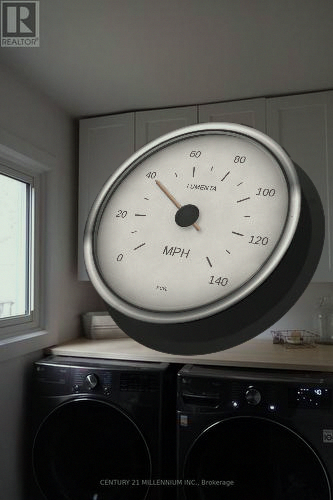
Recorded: 40 (mph)
